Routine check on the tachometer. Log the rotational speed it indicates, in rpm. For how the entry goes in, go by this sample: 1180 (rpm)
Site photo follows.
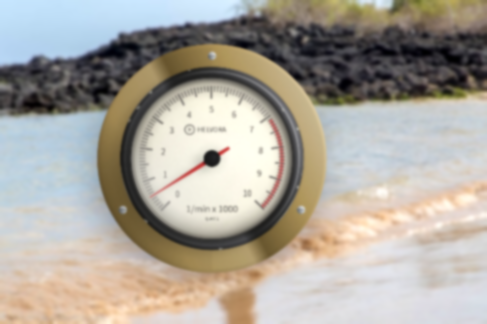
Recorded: 500 (rpm)
